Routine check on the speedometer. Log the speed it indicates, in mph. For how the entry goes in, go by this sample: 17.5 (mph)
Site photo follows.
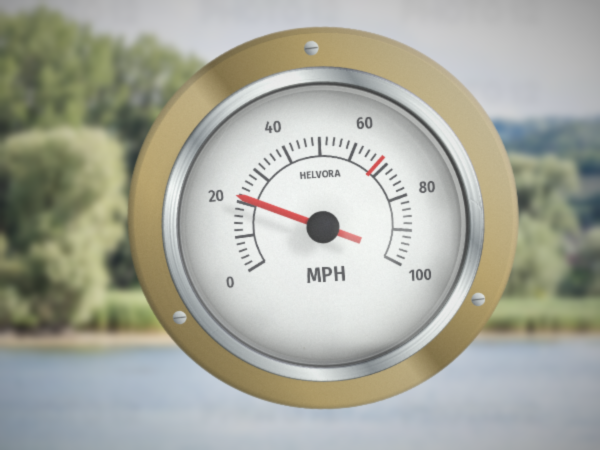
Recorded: 22 (mph)
